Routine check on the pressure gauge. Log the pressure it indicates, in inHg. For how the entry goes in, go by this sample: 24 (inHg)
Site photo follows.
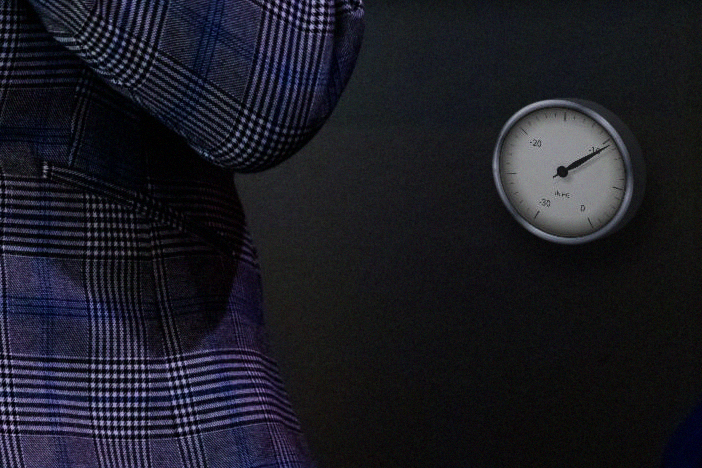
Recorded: -9.5 (inHg)
